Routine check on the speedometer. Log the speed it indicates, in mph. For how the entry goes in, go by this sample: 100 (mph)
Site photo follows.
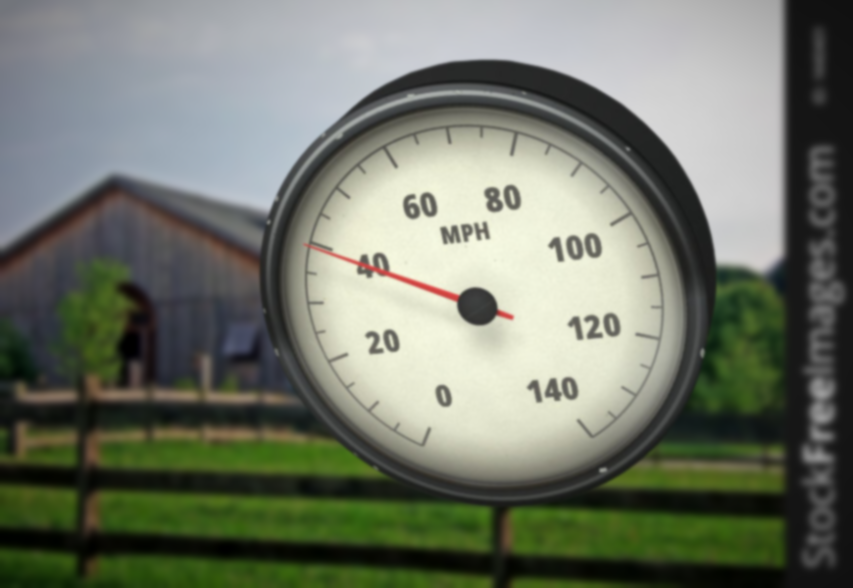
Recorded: 40 (mph)
